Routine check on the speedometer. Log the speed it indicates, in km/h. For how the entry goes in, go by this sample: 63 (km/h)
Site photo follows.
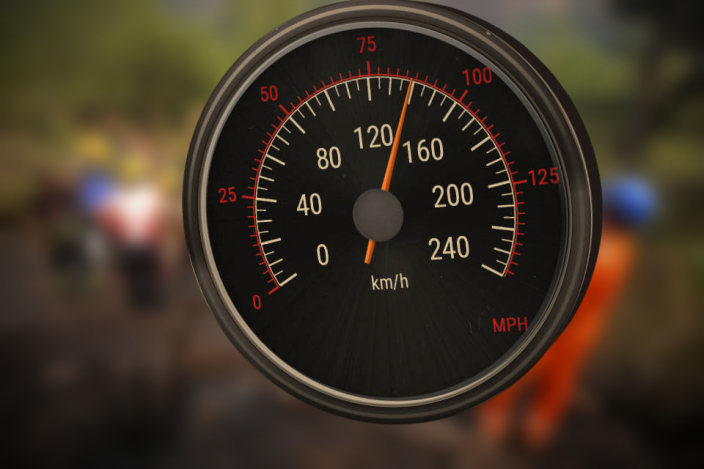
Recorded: 140 (km/h)
